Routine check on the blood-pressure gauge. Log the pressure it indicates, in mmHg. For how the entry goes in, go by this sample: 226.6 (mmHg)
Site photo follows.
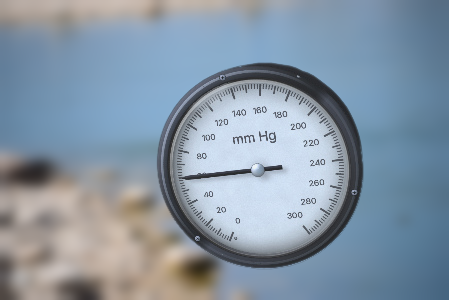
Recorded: 60 (mmHg)
